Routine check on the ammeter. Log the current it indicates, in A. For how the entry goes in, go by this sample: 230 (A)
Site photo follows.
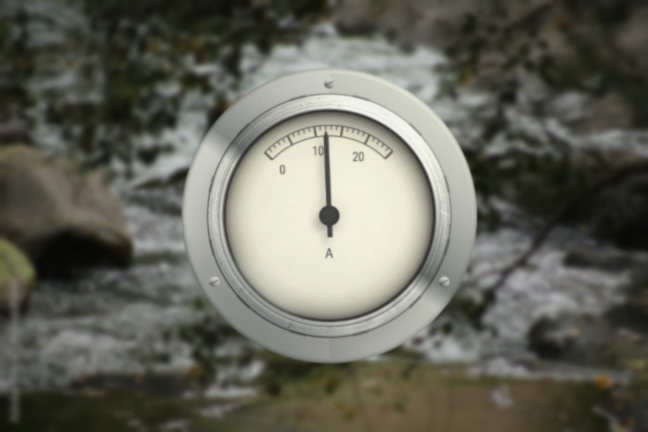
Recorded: 12 (A)
